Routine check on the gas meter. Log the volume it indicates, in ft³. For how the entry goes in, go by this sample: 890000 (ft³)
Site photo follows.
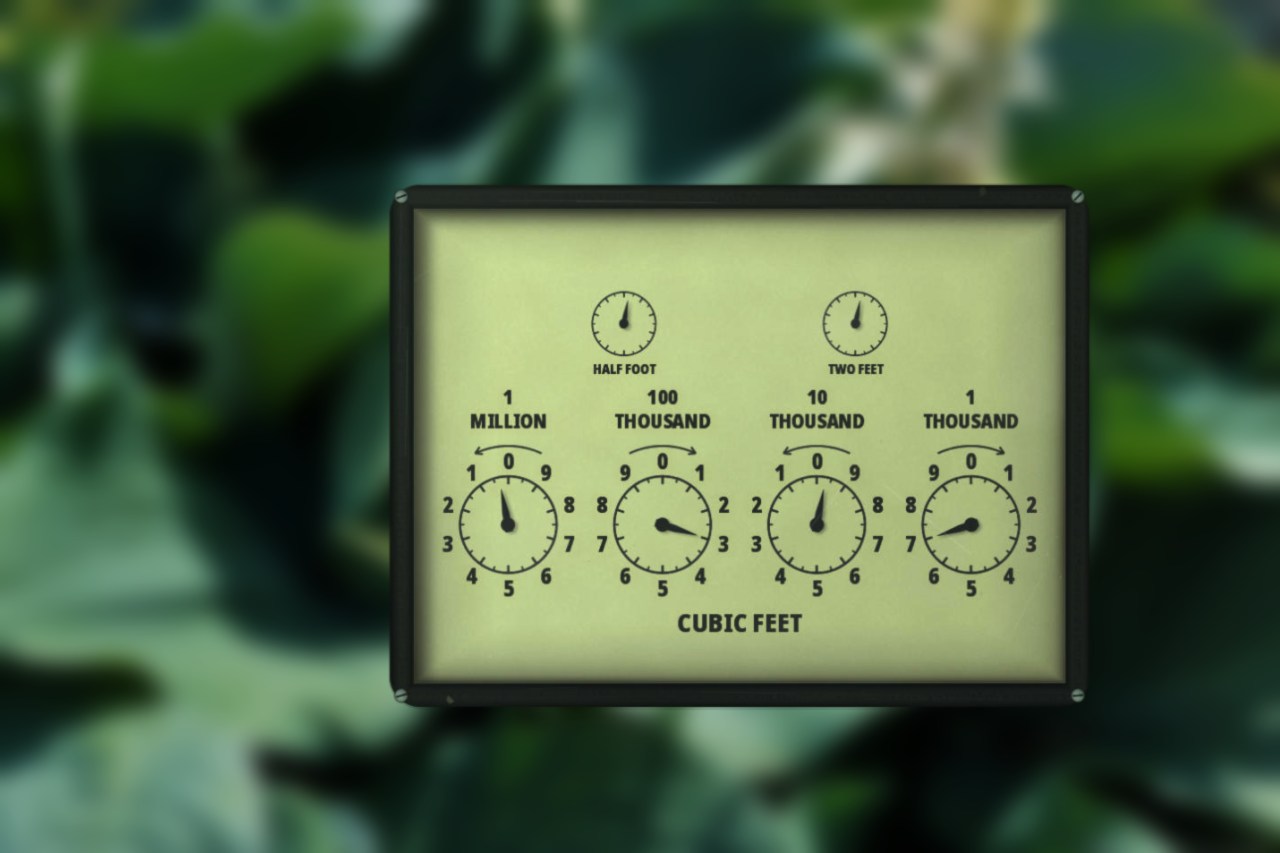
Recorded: 29700 (ft³)
